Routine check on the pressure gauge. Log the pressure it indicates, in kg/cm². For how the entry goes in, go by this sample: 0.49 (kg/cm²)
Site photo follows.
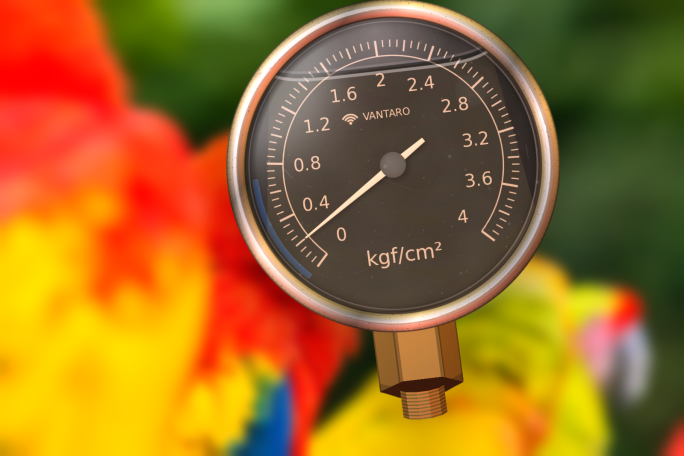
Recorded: 0.2 (kg/cm²)
